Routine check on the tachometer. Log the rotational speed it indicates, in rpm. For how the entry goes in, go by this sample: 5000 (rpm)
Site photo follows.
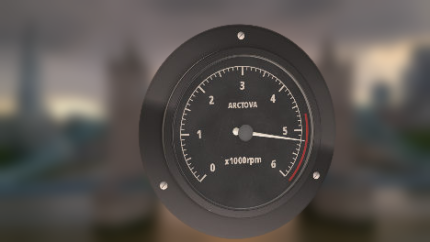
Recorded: 5200 (rpm)
